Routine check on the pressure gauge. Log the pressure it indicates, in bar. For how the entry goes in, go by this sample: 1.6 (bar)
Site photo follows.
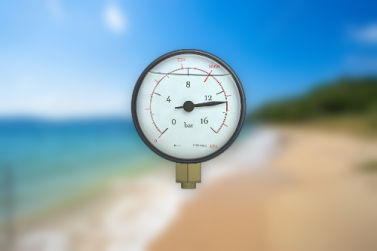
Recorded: 13 (bar)
